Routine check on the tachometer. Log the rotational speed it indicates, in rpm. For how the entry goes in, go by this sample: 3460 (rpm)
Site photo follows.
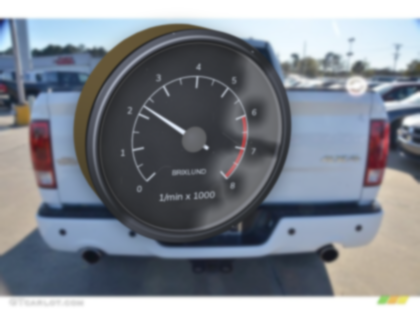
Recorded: 2250 (rpm)
